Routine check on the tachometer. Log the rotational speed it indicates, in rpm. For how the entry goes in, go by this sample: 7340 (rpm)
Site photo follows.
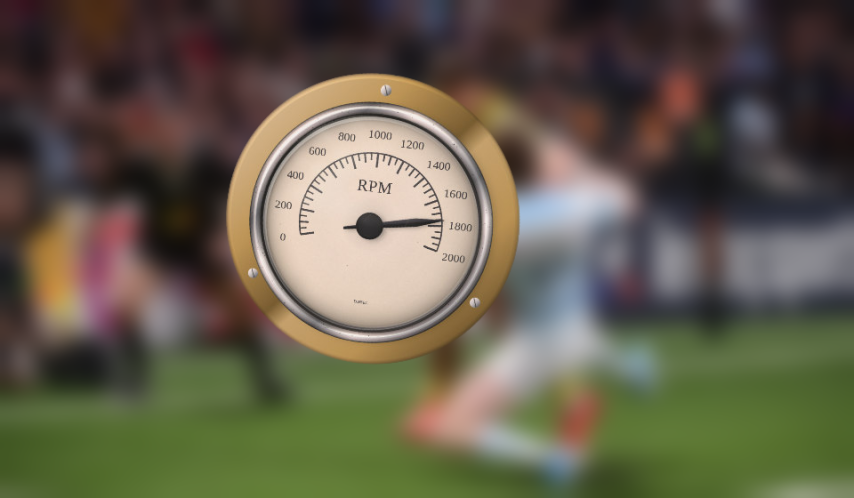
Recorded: 1750 (rpm)
